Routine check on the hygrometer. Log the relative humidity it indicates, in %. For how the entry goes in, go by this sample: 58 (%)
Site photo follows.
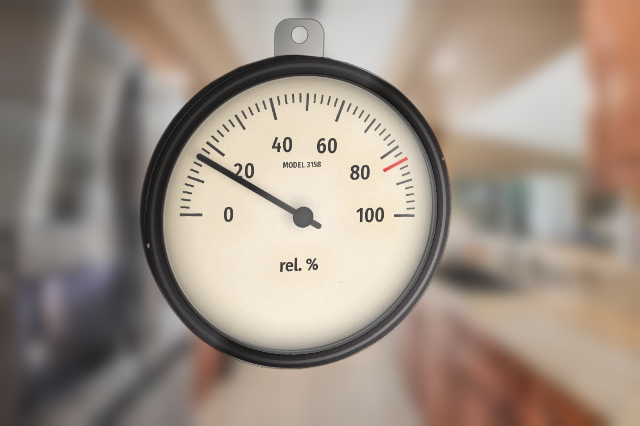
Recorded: 16 (%)
